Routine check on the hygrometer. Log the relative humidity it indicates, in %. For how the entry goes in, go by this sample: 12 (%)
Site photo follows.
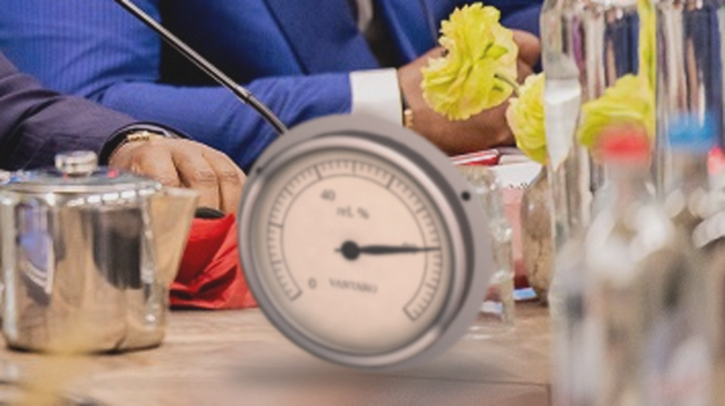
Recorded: 80 (%)
